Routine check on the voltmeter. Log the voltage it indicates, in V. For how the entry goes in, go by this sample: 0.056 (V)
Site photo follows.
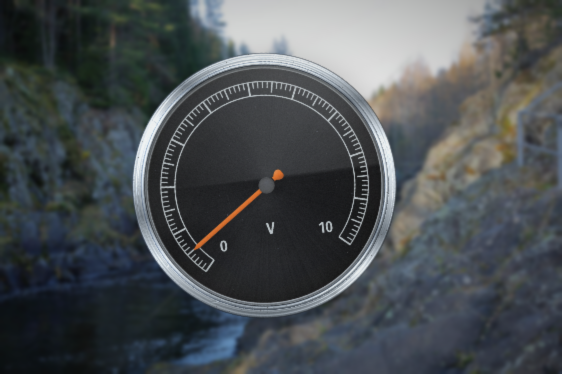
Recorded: 0.5 (V)
